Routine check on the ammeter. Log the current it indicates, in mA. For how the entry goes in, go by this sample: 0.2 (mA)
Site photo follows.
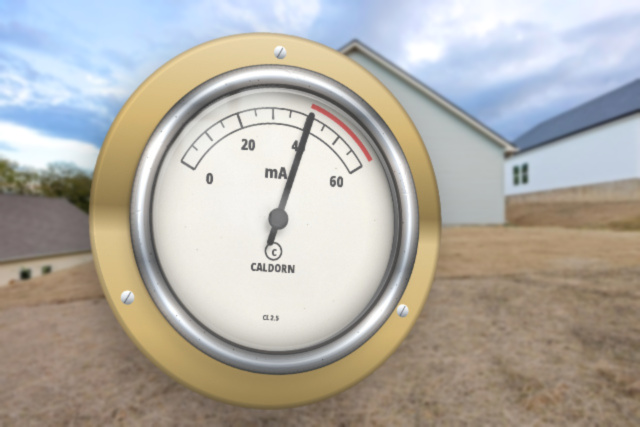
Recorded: 40 (mA)
